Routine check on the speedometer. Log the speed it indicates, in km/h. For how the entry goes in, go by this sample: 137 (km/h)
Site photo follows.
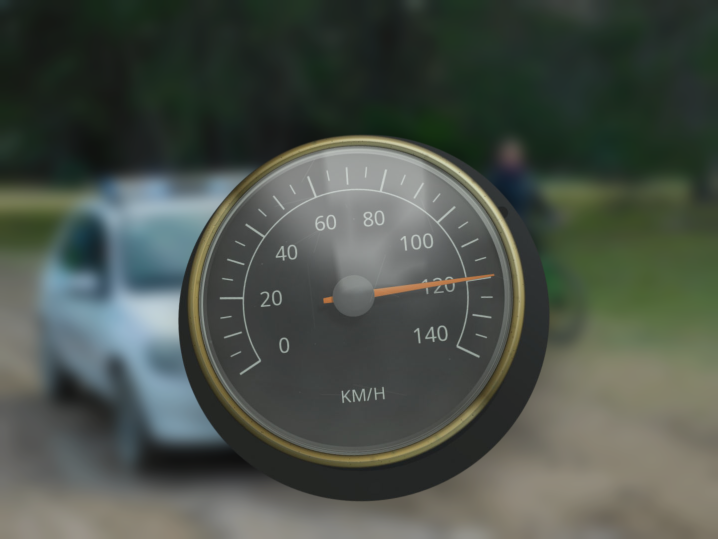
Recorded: 120 (km/h)
